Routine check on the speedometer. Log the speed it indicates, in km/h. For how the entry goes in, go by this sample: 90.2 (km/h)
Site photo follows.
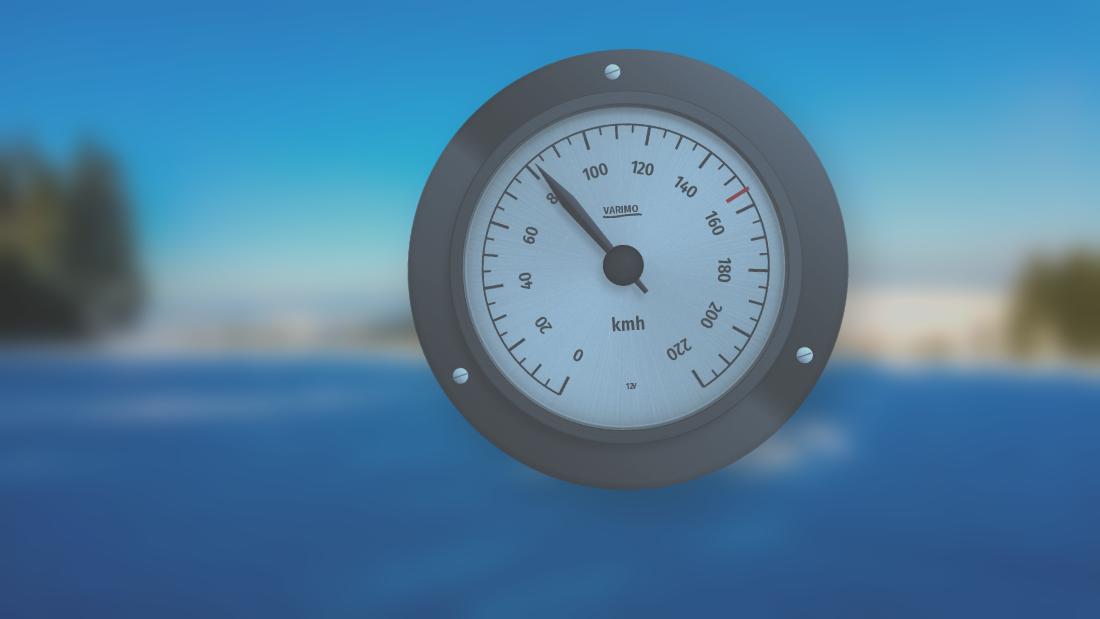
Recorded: 82.5 (km/h)
